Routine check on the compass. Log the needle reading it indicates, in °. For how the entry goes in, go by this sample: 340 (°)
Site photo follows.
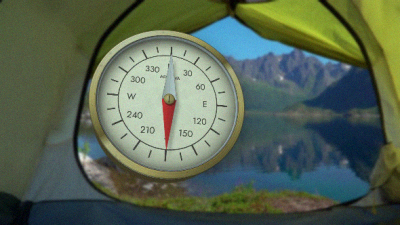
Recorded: 180 (°)
